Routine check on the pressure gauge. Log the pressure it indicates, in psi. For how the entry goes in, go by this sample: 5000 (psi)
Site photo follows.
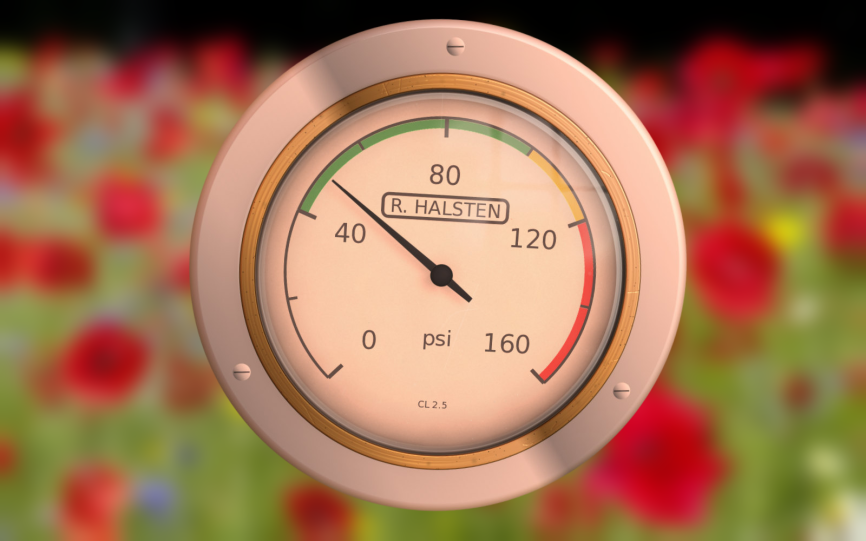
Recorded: 50 (psi)
